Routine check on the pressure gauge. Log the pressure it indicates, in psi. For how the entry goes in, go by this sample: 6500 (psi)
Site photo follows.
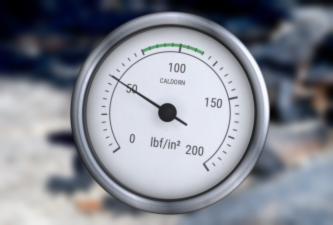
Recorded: 50 (psi)
